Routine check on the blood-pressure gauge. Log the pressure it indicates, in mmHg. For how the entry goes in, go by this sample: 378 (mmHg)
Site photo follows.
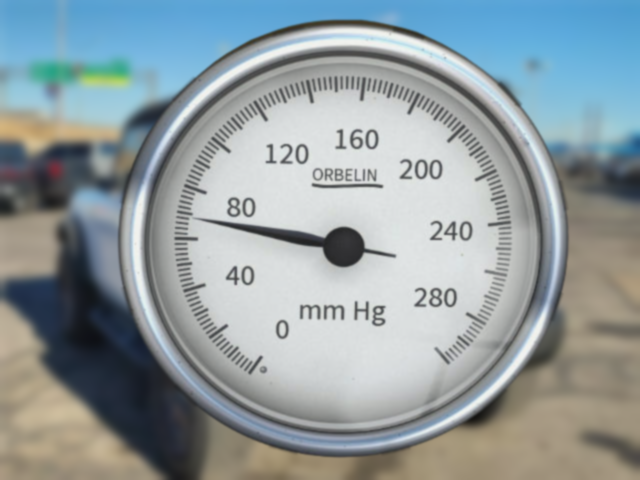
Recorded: 70 (mmHg)
